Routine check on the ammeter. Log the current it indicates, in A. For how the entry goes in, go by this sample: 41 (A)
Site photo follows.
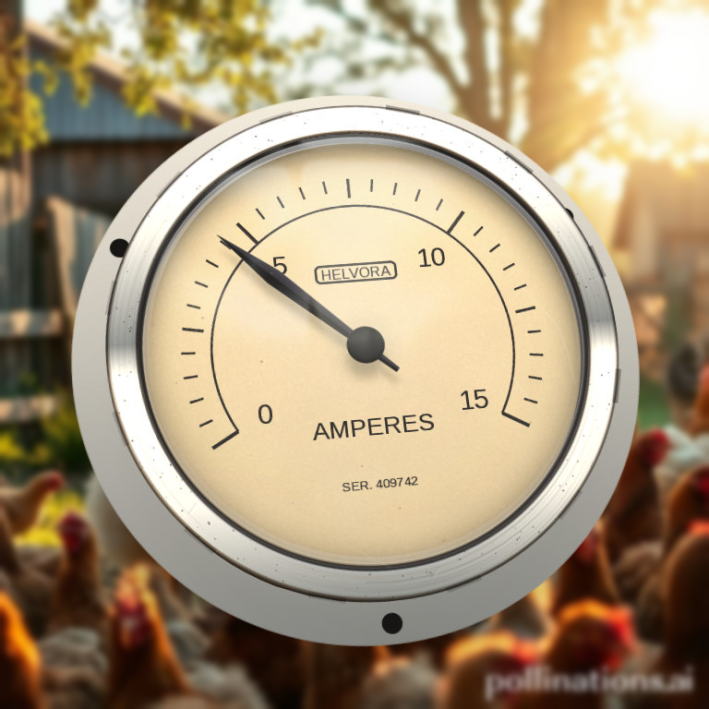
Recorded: 4.5 (A)
